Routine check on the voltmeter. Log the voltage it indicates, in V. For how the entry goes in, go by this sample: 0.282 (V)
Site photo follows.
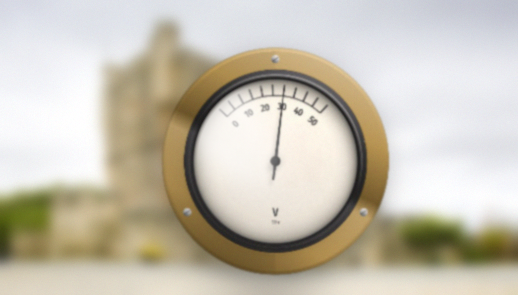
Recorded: 30 (V)
